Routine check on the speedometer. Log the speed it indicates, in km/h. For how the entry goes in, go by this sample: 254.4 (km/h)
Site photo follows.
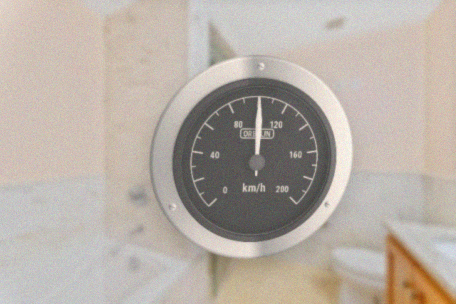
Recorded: 100 (km/h)
